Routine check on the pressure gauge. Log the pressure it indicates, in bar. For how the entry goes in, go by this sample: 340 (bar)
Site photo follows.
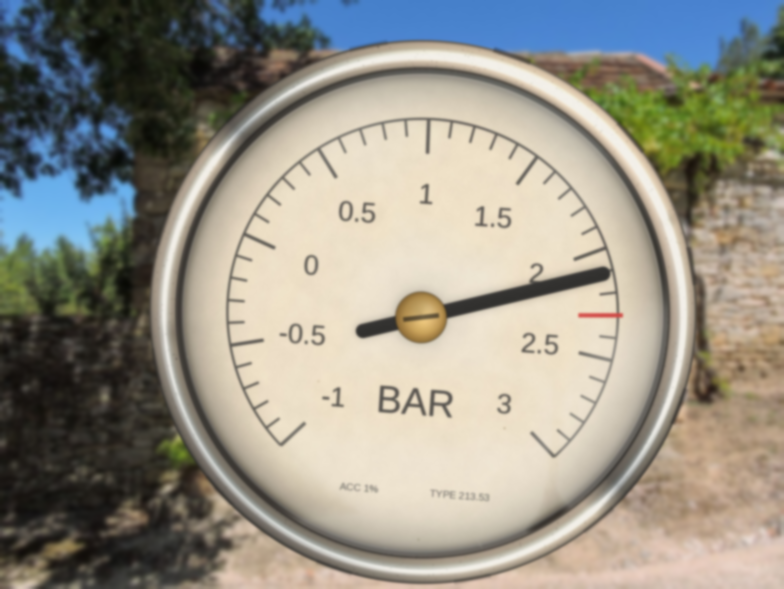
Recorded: 2.1 (bar)
